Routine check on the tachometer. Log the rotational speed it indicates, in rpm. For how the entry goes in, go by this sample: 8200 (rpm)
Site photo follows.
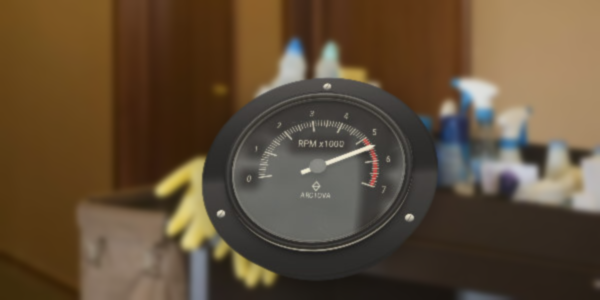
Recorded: 5500 (rpm)
